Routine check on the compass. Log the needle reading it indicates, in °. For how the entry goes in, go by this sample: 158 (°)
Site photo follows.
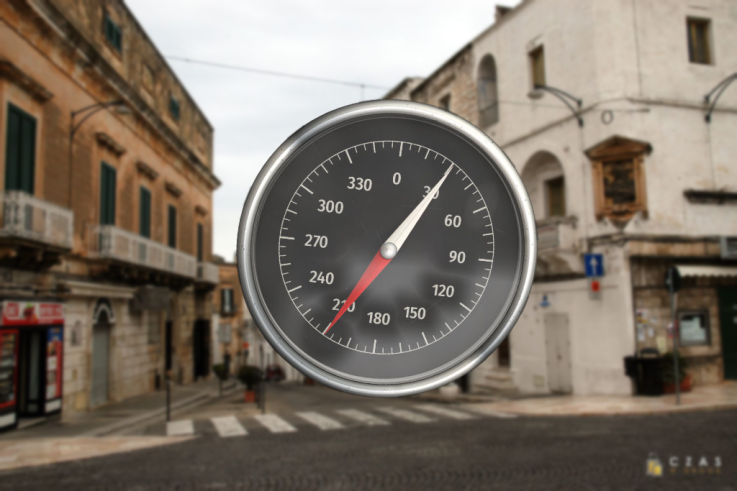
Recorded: 210 (°)
